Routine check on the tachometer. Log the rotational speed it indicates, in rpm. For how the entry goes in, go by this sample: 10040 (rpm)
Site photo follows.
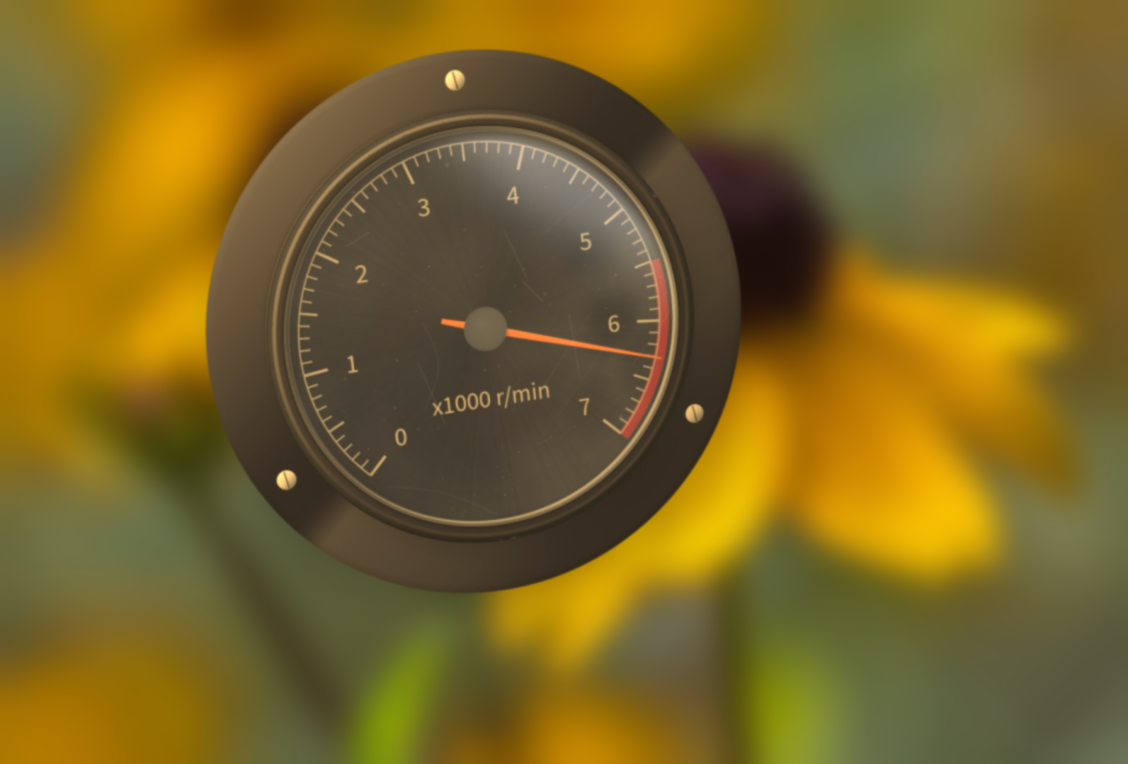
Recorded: 6300 (rpm)
